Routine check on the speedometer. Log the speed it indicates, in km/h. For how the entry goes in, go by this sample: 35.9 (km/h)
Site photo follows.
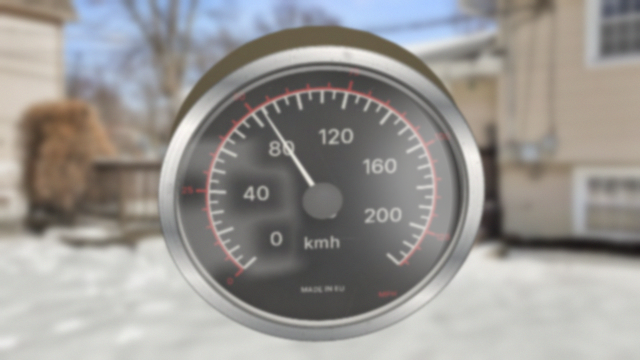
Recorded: 85 (km/h)
